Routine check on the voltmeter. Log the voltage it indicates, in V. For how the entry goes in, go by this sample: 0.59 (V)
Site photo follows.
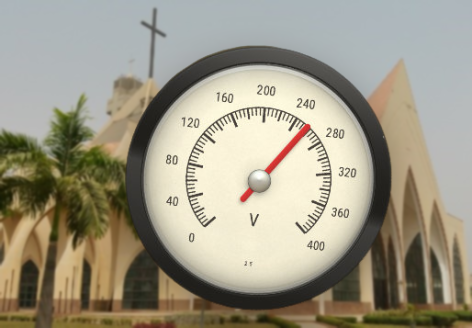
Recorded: 255 (V)
